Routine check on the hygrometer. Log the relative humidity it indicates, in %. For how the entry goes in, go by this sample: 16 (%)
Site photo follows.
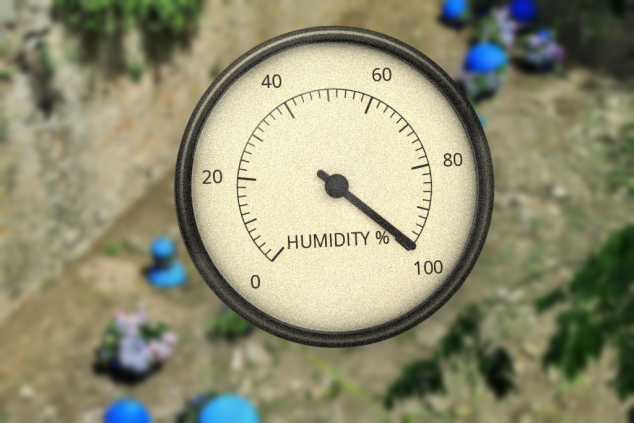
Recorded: 99 (%)
